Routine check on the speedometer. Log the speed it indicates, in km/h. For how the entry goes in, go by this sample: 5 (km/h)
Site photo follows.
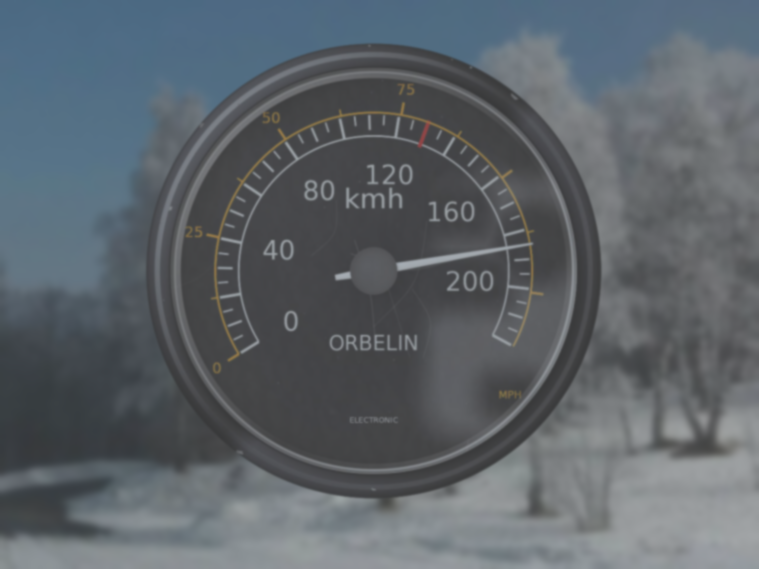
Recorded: 185 (km/h)
